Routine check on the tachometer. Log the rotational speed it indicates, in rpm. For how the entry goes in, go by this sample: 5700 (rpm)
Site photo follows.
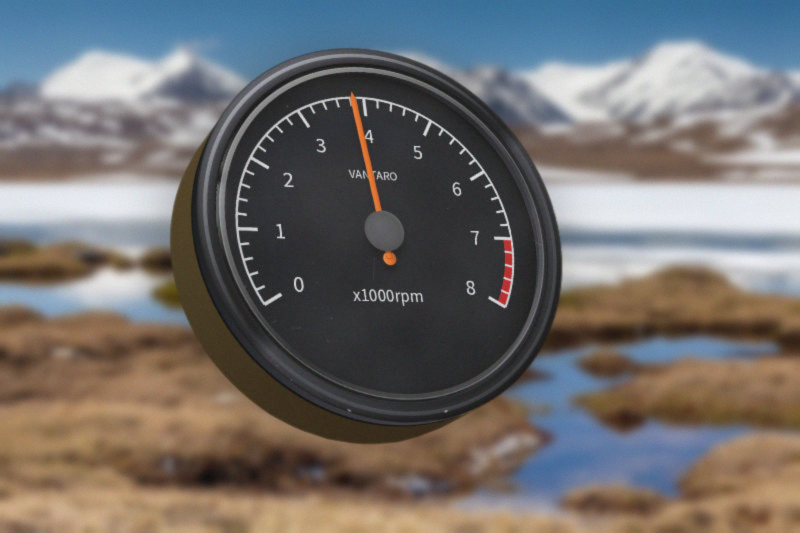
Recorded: 3800 (rpm)
